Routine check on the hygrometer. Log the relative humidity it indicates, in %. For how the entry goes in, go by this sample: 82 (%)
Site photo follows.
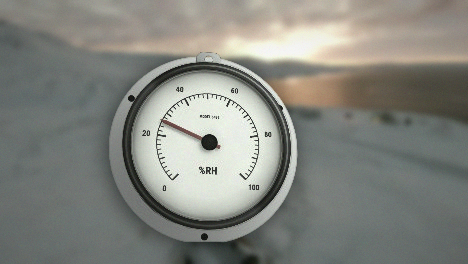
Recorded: 26 (%)
